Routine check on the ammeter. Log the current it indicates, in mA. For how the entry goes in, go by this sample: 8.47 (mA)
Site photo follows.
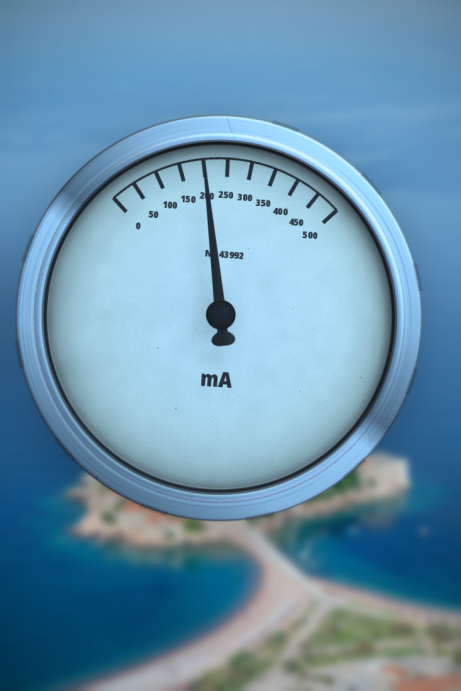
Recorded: 200 (mA)
